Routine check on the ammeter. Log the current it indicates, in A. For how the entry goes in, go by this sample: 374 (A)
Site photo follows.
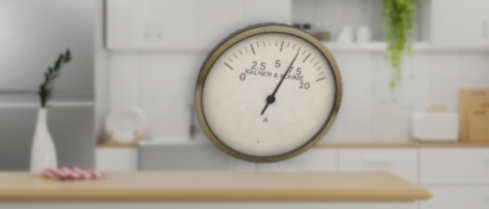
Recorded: 6.5 (A)
